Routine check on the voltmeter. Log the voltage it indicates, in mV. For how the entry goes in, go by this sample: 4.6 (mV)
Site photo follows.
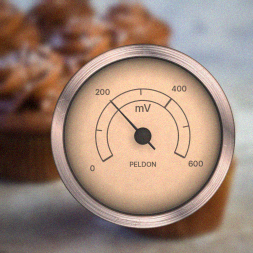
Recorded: 200 (mV)
